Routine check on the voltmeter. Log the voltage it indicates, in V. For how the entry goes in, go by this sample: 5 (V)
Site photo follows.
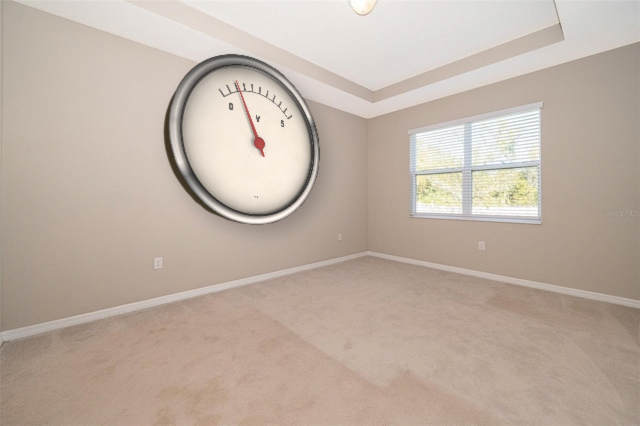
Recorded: 1 (V)
